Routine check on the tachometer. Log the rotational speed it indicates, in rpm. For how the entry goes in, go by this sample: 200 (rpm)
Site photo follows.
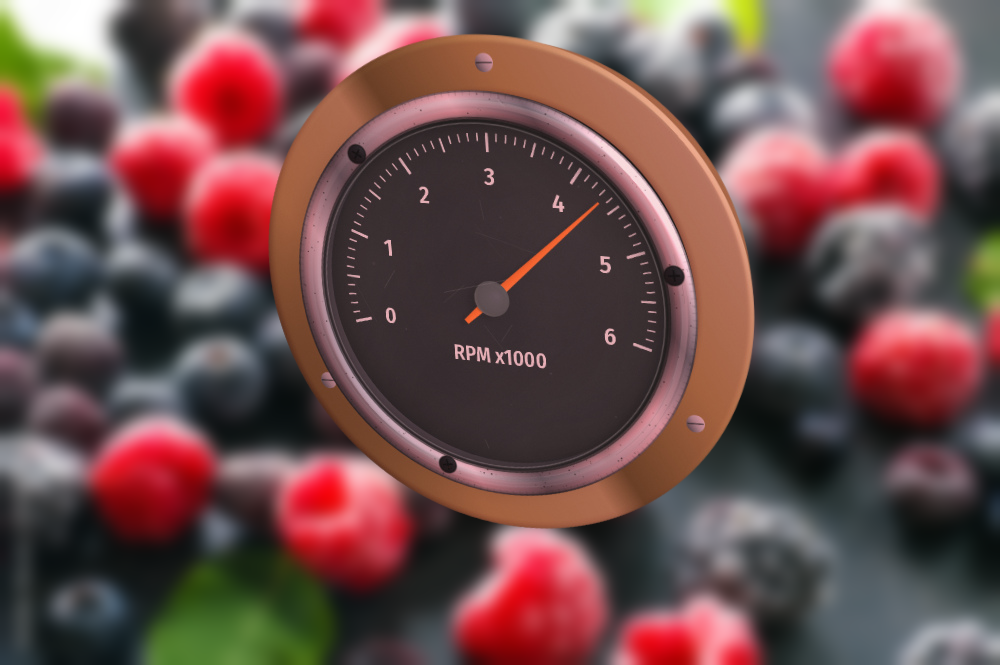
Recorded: 4350 (rpm)
